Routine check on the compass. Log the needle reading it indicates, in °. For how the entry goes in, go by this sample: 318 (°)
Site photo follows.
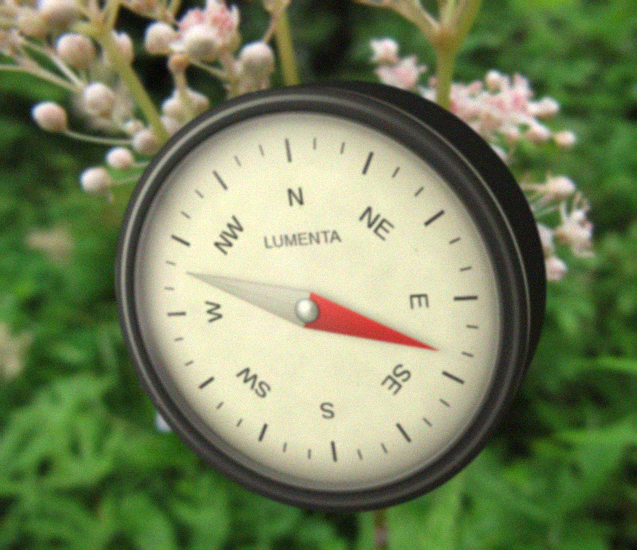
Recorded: 110 (°)
